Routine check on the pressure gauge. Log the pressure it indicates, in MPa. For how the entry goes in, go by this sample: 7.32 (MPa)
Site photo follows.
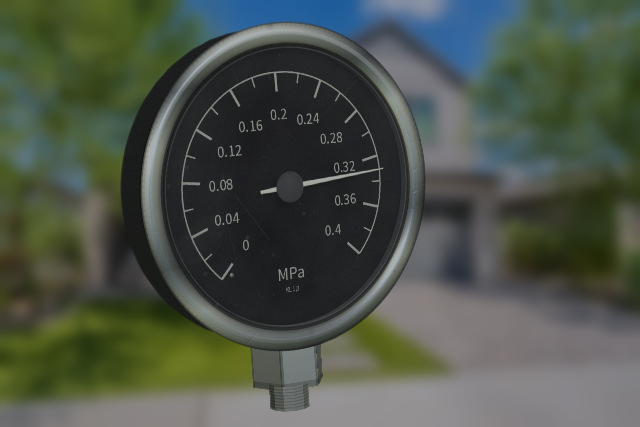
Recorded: 0.33 (MPa)
